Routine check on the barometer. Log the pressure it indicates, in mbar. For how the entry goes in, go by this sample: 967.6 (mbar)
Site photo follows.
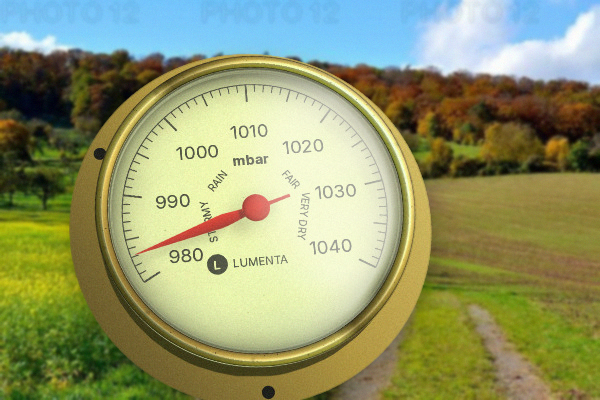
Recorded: 983 (mbar)
